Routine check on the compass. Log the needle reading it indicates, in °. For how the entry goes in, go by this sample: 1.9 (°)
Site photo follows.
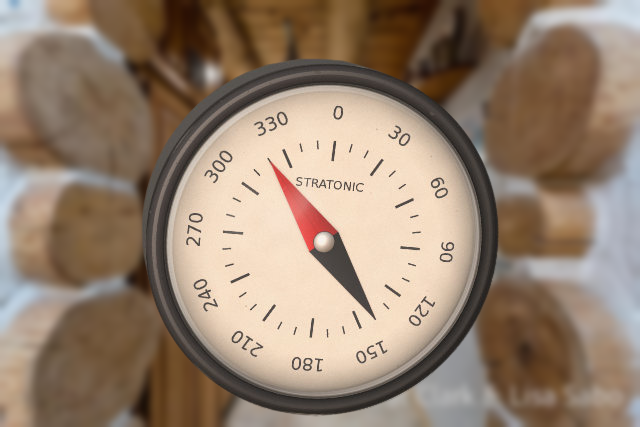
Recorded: 320 (°)
